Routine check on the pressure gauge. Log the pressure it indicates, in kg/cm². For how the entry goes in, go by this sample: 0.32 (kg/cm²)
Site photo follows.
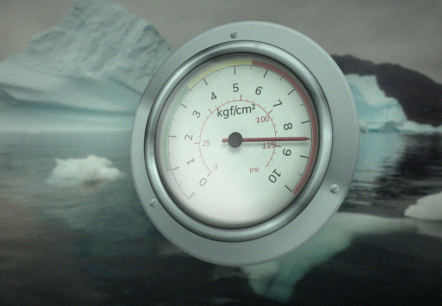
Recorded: 8.5 (kg/cm²)
